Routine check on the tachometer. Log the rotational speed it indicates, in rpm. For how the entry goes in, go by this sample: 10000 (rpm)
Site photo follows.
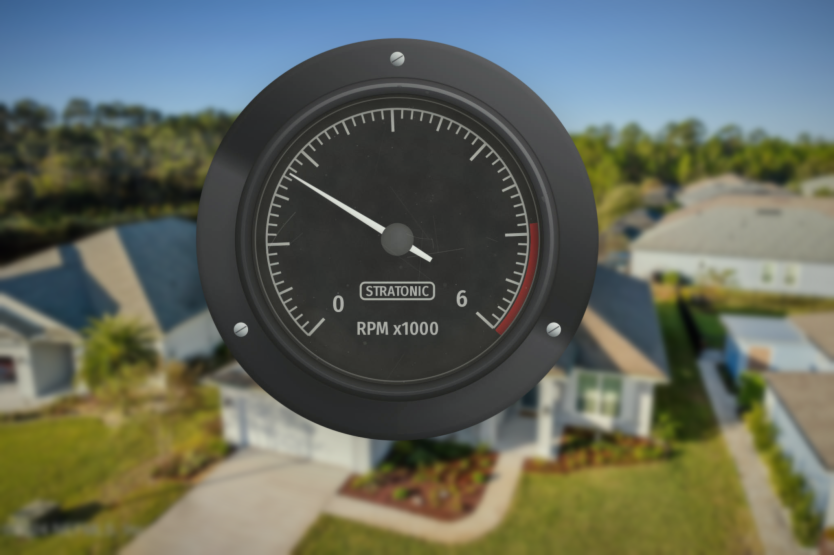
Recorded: 1750 (rpm)
